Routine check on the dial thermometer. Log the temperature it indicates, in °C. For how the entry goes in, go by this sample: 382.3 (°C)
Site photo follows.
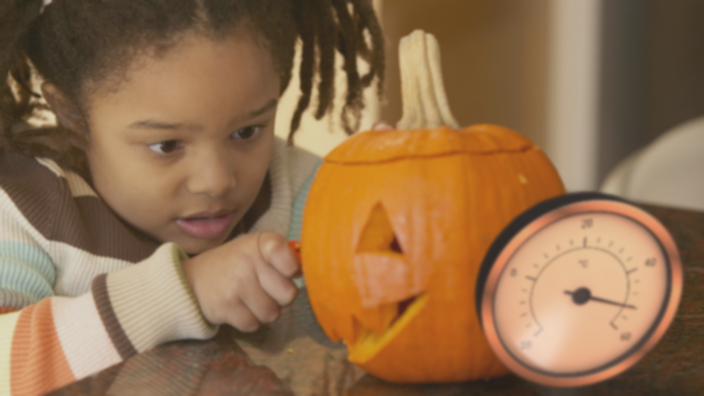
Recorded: 52 (°C)
